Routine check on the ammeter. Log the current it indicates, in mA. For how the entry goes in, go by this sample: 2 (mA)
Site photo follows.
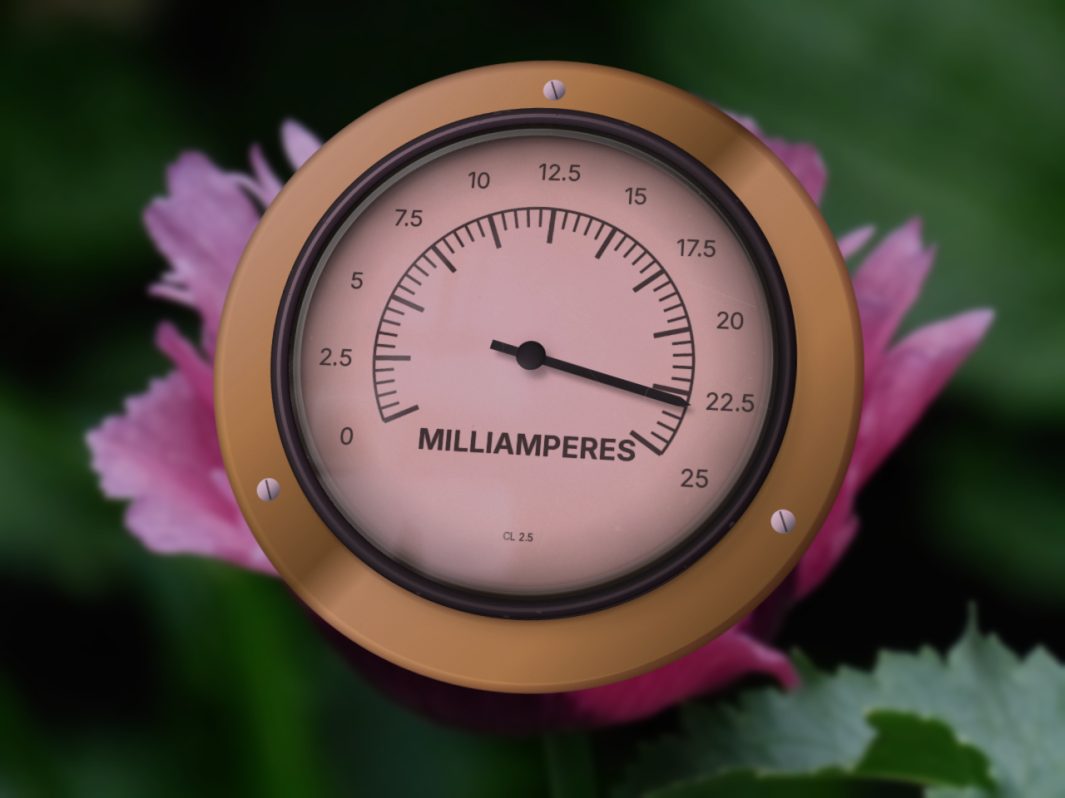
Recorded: 23 (mA)
